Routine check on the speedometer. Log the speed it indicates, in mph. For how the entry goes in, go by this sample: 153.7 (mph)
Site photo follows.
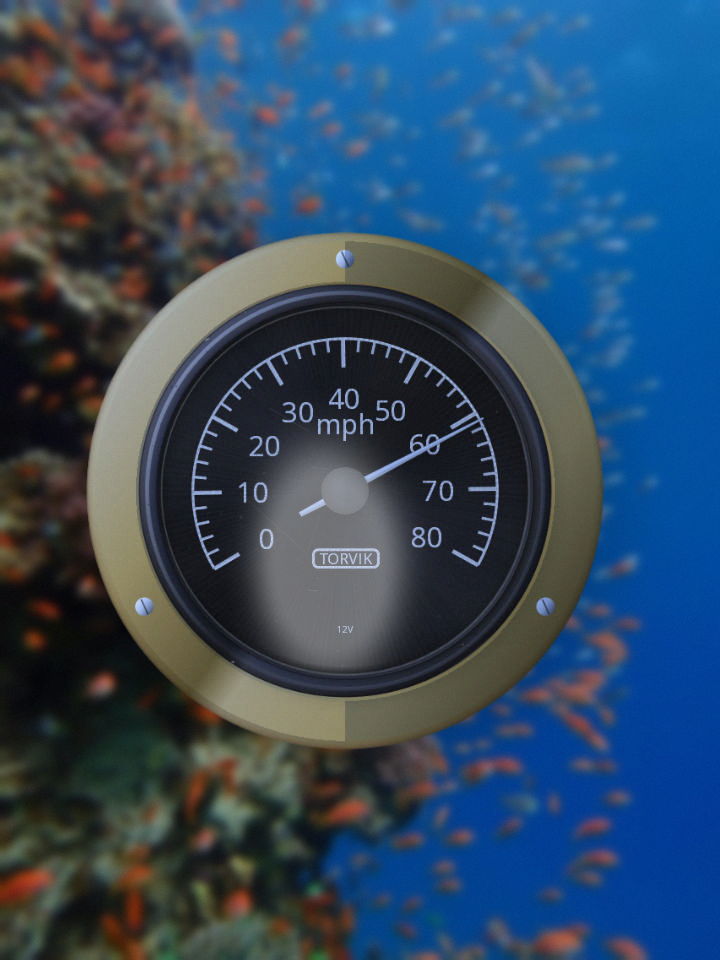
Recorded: 61 (mph)
